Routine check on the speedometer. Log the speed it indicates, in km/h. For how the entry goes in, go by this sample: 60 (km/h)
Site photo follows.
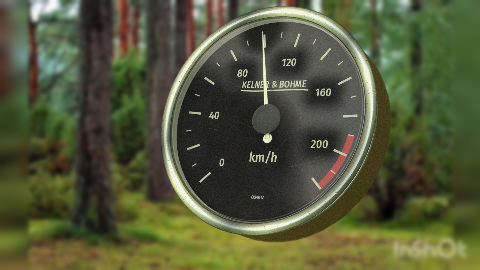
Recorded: 100 (km/h)
